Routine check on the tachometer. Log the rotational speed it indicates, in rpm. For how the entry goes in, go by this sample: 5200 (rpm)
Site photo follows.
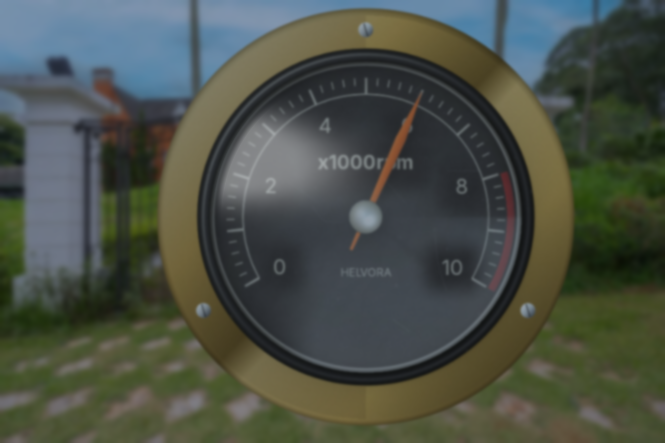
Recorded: 6000 (rpm)
